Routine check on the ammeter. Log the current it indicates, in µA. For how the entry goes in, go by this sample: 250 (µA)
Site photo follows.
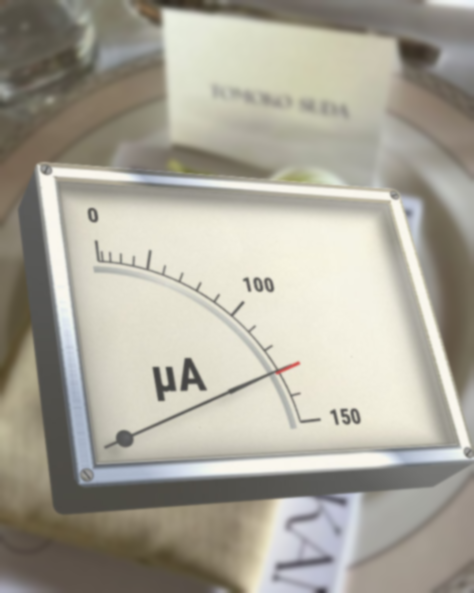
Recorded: 130 (µA)
